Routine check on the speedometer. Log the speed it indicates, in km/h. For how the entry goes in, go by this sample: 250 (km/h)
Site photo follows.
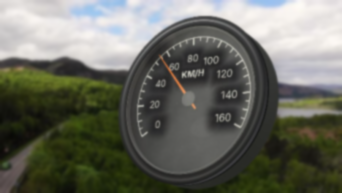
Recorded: 55 (km/h)
